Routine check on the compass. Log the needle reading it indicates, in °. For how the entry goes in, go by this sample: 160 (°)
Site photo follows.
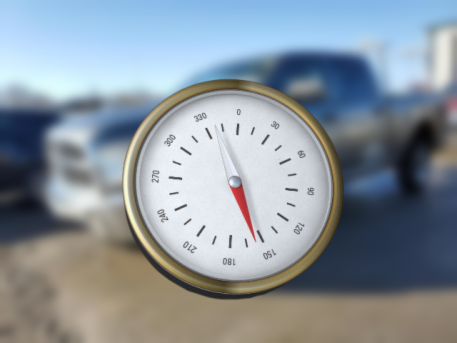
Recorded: 157.5 (°)
